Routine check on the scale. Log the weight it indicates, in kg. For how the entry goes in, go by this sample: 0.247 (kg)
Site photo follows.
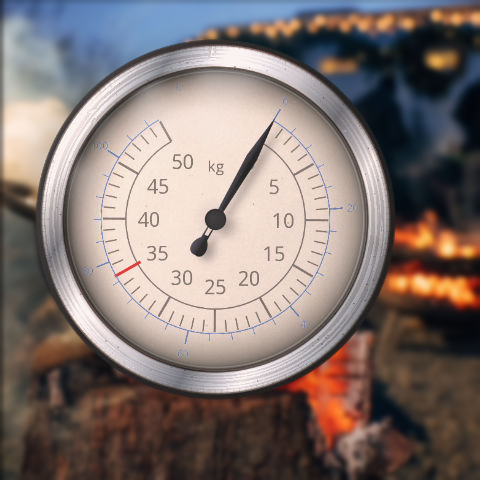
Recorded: 0 (kg)
